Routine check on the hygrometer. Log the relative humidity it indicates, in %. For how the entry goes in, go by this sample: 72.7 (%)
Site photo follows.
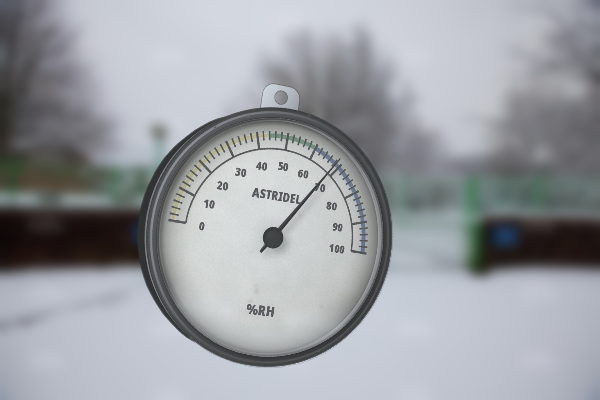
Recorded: 68 (%)
